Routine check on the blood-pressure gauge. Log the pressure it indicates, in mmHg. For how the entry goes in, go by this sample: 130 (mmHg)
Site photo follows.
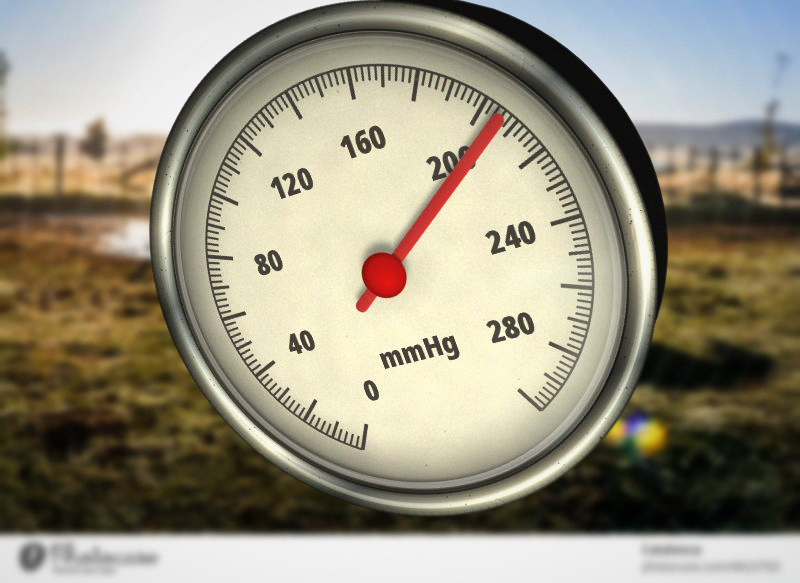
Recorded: 206 (mmHg)
